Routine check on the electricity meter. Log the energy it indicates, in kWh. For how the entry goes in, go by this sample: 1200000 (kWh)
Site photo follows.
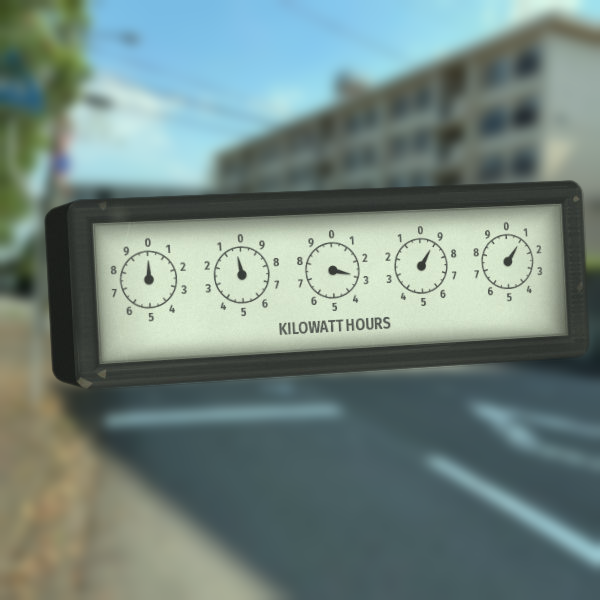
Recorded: 291 (kWh)
